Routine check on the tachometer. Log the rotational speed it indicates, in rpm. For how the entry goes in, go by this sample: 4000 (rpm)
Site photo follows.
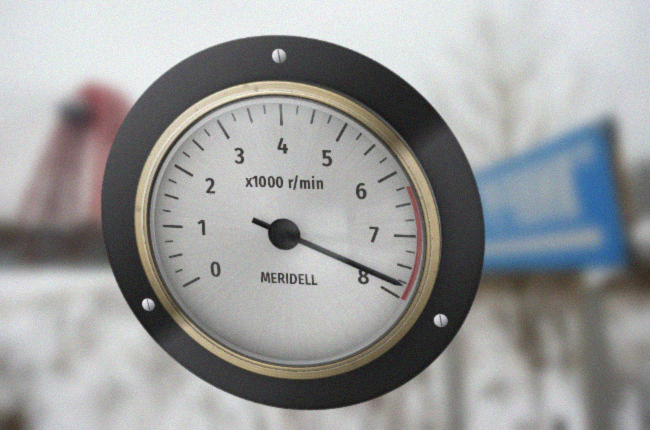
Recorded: 7750 (rpm)
